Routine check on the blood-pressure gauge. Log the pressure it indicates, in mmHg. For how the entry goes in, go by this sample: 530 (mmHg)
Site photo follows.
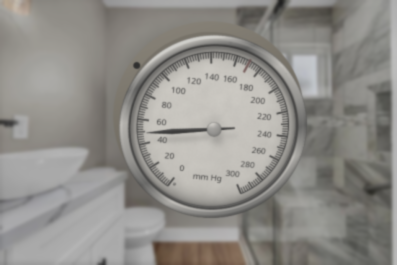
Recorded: 50 (mmHg)
